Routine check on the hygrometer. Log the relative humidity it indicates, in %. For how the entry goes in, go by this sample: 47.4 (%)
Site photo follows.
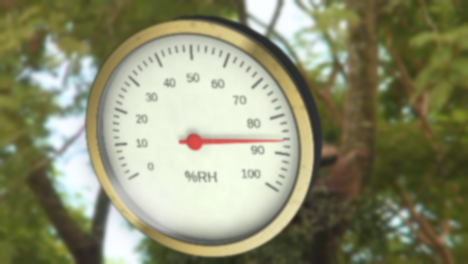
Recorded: 86 (%)
